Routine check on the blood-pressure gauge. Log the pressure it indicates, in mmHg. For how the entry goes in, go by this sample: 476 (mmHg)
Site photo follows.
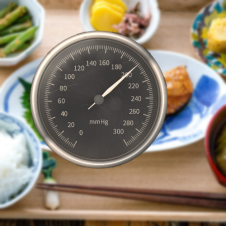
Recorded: 200 (mmHg)
